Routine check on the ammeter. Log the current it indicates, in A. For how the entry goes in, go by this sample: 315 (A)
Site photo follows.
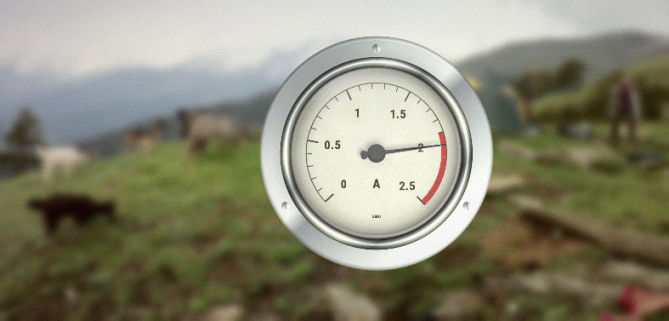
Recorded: 2 (A)
